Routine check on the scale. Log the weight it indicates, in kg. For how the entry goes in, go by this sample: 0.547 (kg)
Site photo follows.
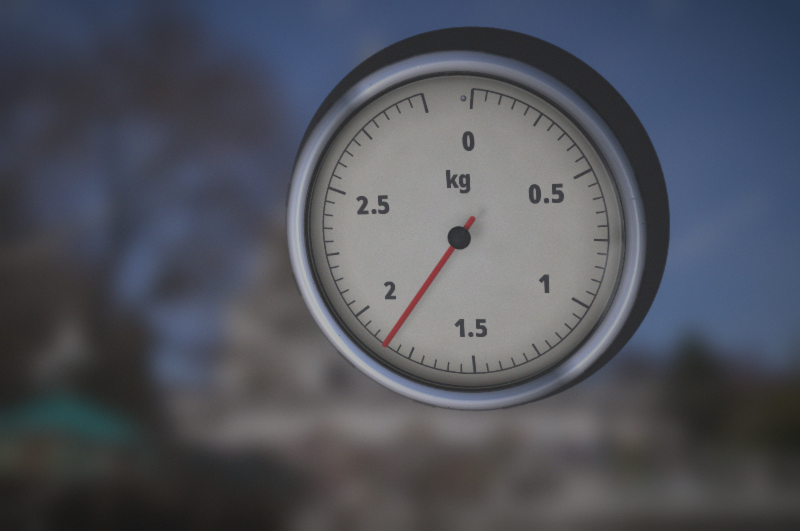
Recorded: 1.85 (kg)
